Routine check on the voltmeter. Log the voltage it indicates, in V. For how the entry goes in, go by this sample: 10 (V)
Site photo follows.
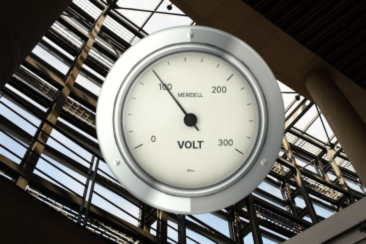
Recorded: 100 (V)
